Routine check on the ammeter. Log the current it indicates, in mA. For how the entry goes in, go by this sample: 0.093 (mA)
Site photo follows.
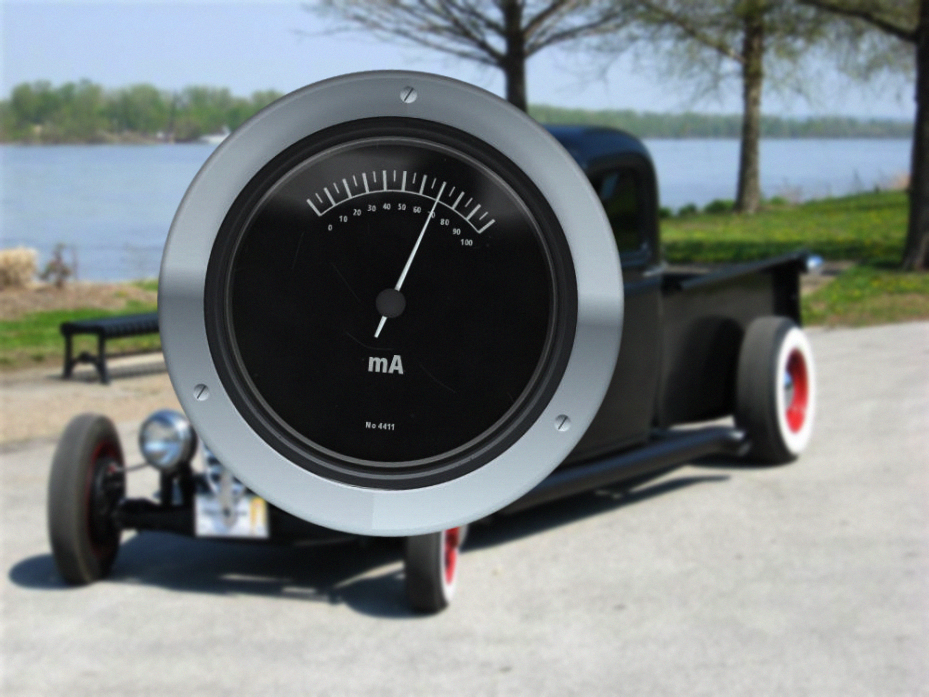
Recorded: 70 (mA)
